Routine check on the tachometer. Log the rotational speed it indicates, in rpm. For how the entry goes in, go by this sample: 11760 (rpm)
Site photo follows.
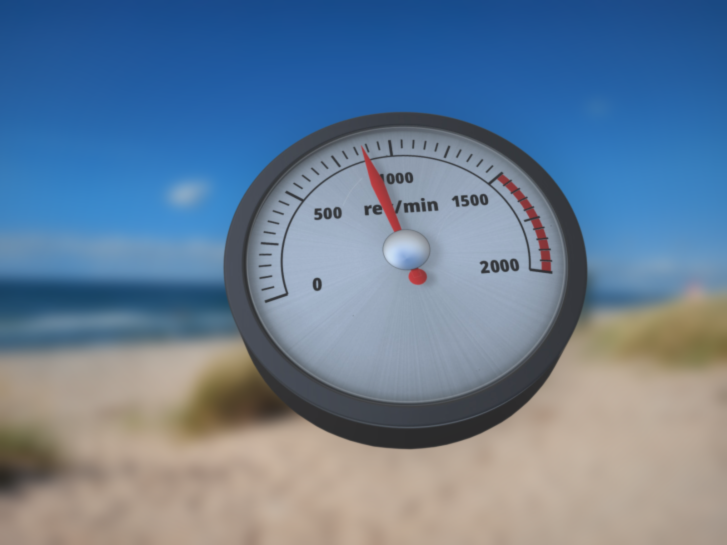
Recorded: 875 (rpm)
